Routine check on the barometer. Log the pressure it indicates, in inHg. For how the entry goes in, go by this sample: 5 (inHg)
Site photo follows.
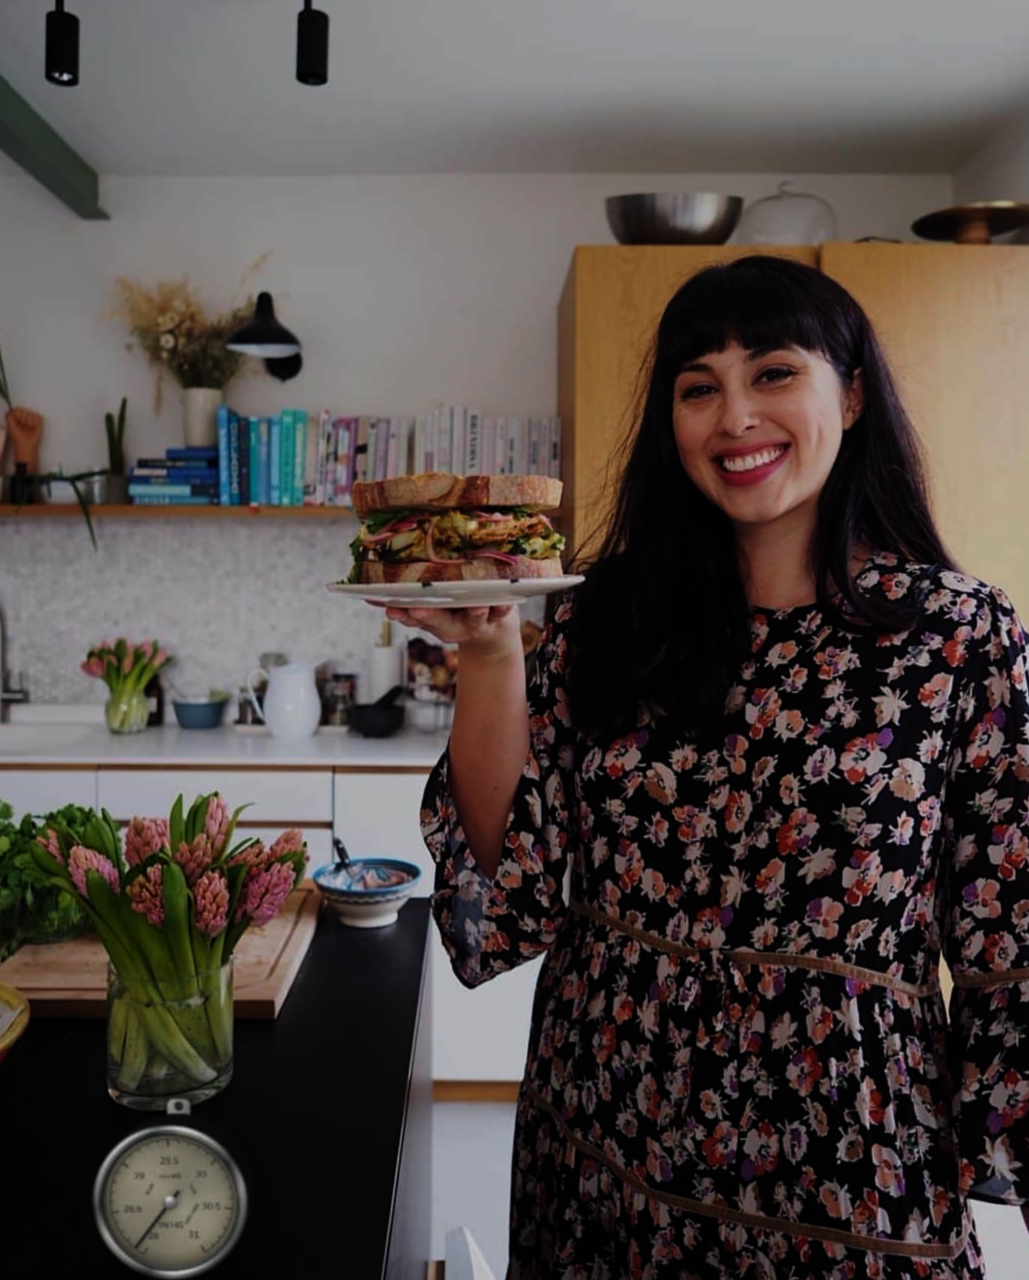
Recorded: 28.1 (inHg)
